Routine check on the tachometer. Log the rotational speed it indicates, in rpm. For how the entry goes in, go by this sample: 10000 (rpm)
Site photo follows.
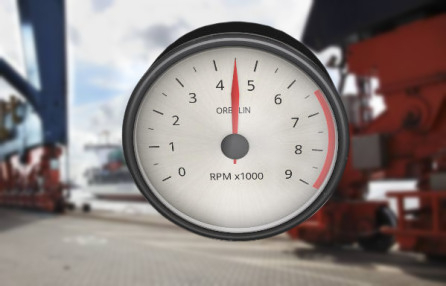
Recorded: 4500 (rpm)
